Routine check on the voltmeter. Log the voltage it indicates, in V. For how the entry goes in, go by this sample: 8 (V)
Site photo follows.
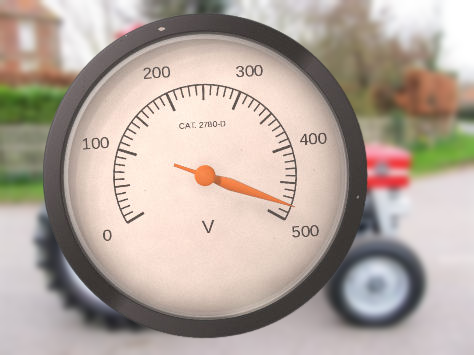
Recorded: 480 (V)
